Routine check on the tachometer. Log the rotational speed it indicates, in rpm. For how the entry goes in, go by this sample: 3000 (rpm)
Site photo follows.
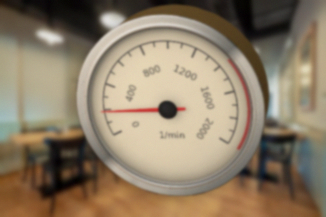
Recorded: 200 (rpm)
